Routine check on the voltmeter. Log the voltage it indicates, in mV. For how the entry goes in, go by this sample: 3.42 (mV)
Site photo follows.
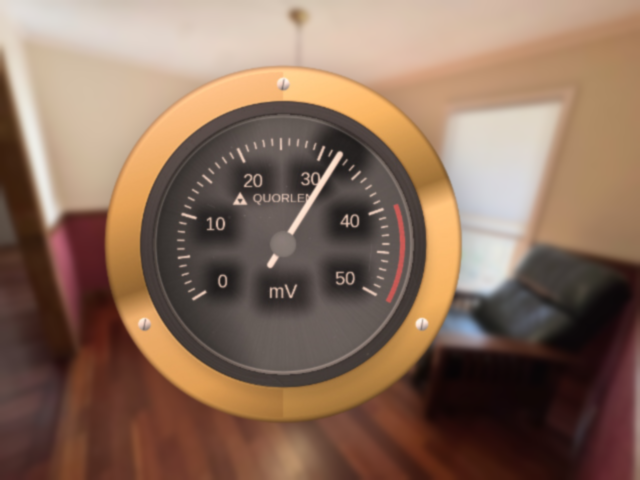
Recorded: 32 (mV)
